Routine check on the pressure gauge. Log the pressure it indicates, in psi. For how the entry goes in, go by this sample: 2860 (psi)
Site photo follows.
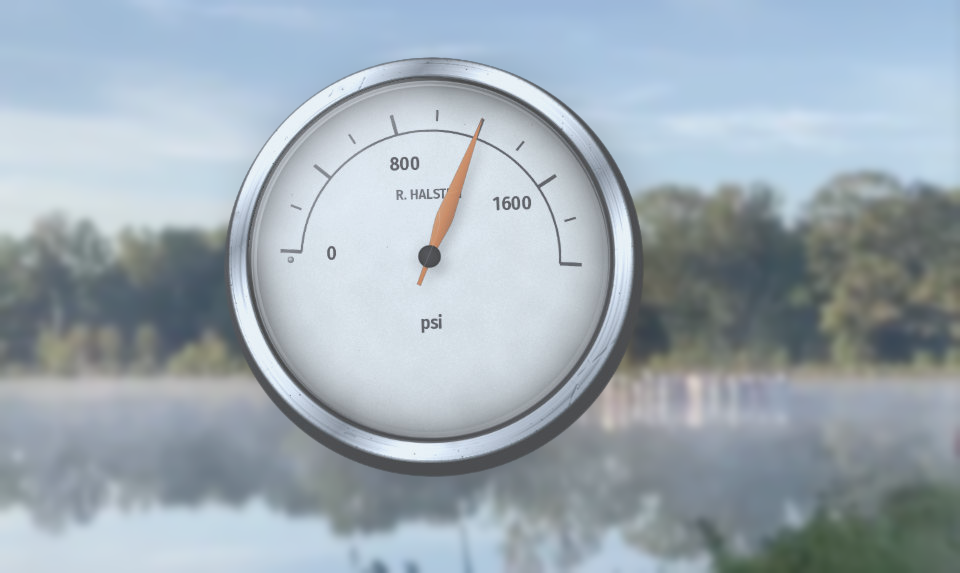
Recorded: 1200 (psi)
